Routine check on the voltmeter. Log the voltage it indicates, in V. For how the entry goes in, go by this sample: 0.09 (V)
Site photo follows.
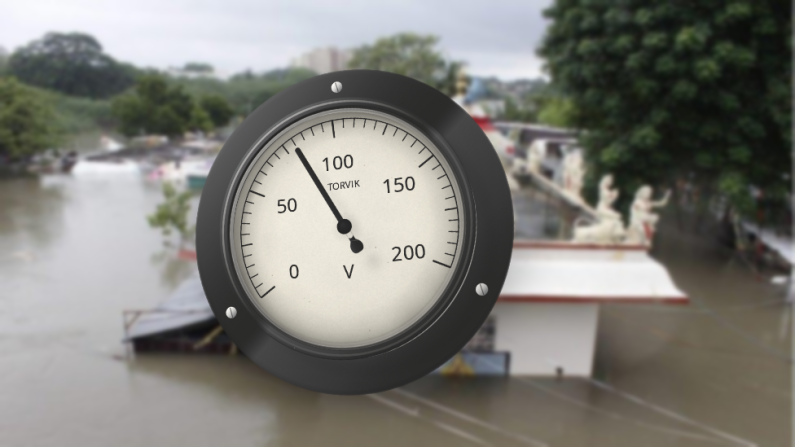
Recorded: 80 (V)
